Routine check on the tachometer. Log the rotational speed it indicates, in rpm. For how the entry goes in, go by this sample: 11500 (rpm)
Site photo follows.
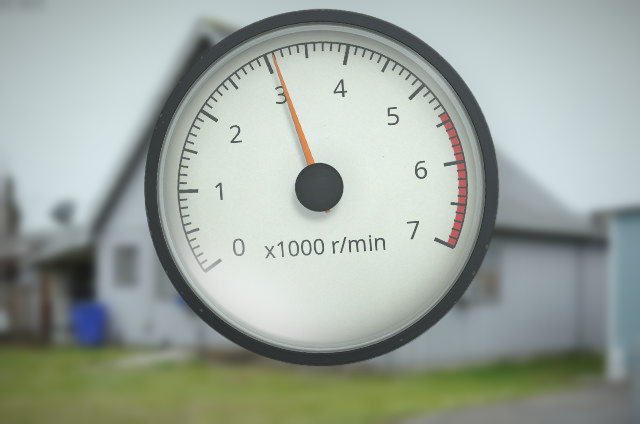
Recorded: 3100 (rpm)
